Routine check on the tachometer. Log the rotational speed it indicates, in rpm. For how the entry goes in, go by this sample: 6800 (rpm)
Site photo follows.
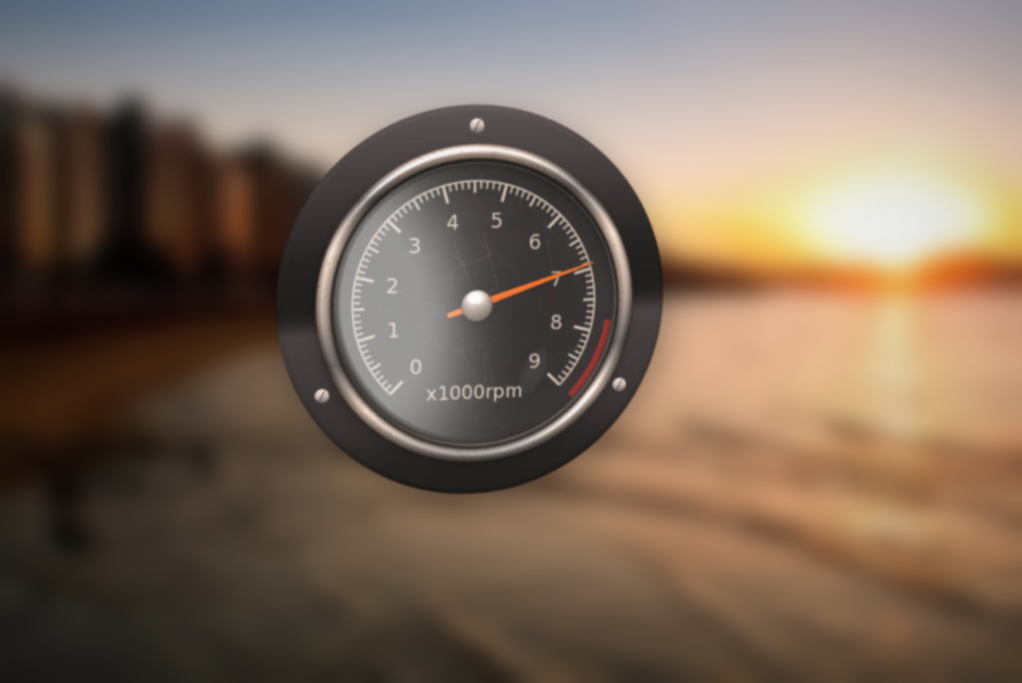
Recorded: 6900 (rpm)
